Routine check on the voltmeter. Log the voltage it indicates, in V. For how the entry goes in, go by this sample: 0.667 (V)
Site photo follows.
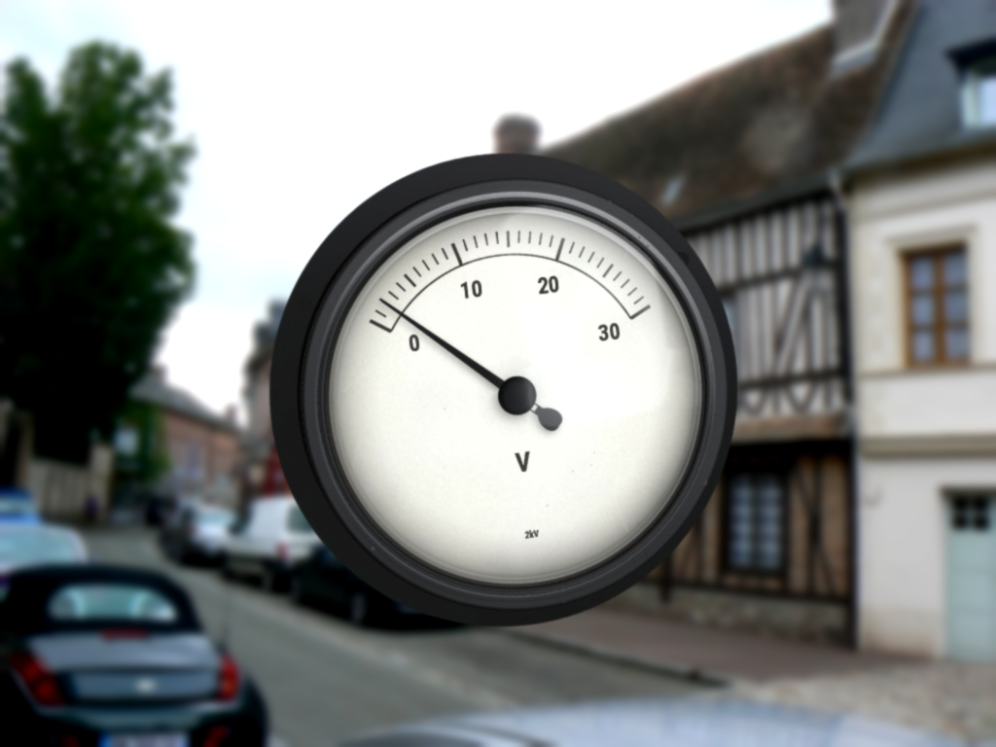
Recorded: 2 (V)
